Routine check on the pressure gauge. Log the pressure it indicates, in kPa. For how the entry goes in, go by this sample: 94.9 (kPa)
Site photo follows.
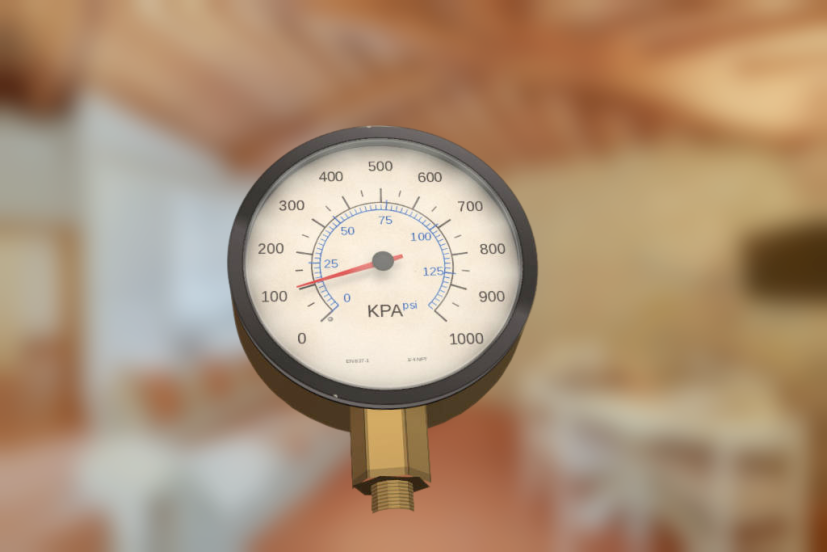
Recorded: 100 (kPa)
